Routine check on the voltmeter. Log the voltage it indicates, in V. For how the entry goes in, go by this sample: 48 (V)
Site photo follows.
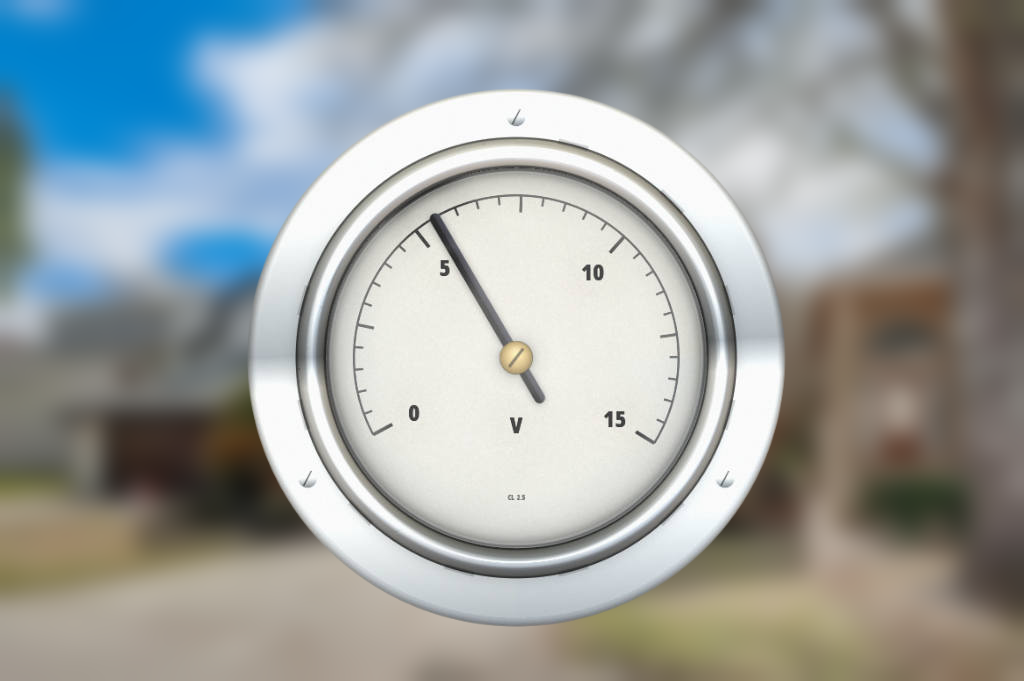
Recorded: 5.5 (V)
